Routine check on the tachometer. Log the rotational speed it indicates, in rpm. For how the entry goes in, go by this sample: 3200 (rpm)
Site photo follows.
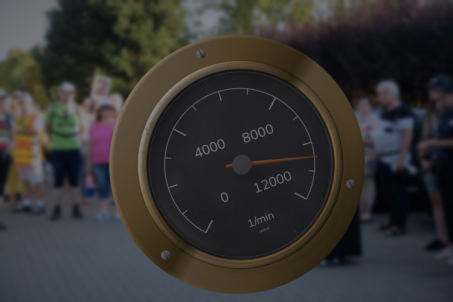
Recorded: 10500 (rpm)
